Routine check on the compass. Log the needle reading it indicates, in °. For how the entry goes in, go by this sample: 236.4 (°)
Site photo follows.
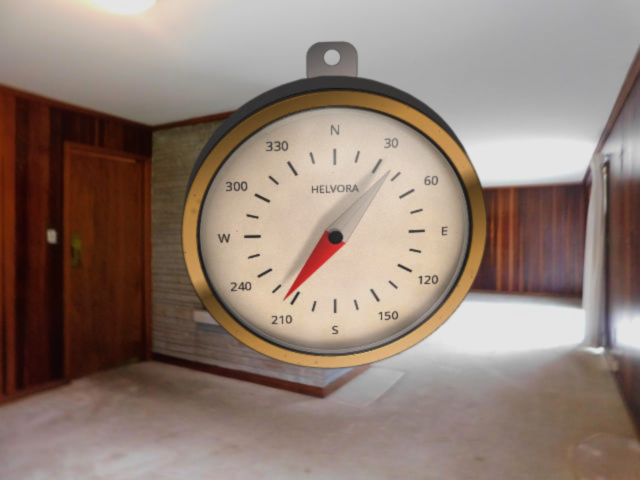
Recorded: 217.5 (°)
